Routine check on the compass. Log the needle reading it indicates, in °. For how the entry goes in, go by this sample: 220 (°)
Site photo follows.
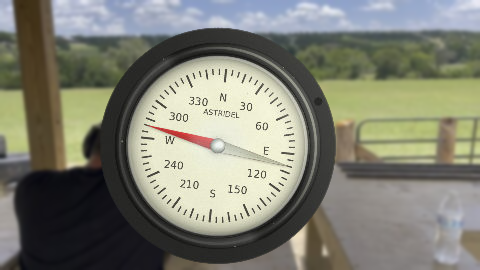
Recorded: 280 (°)
